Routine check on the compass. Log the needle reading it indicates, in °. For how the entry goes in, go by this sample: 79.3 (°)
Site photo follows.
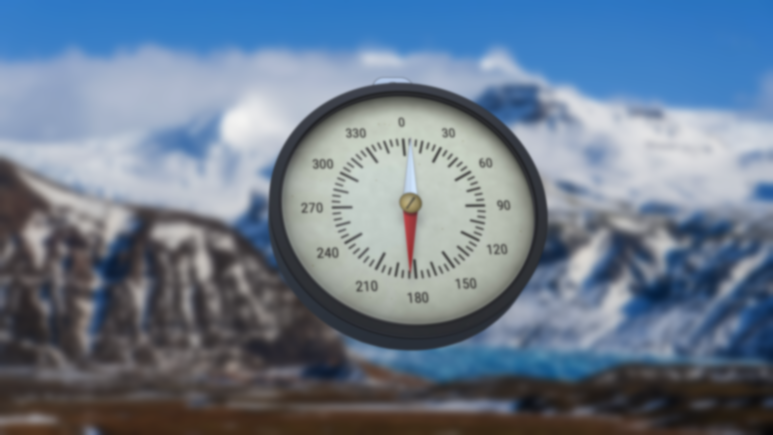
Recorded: 185 (°)
